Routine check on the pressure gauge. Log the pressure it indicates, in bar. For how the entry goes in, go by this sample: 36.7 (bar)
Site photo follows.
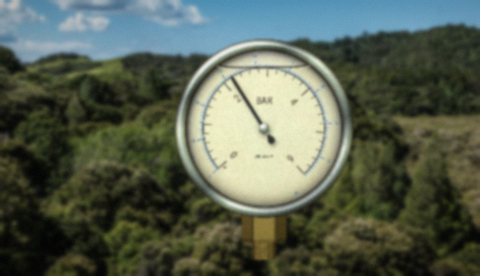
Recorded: 2.2 (bar)
